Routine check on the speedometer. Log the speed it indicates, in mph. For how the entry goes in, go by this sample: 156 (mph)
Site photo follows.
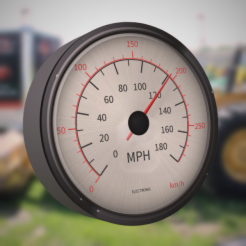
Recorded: 120 (mph)
